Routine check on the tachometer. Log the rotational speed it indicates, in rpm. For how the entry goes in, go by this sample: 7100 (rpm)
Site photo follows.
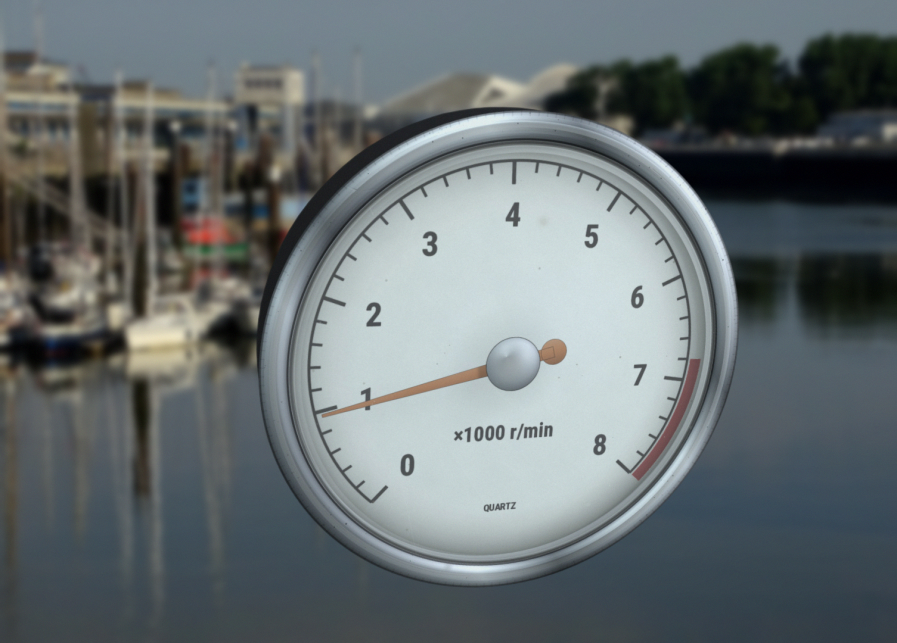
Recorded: 1000 (rpm)
